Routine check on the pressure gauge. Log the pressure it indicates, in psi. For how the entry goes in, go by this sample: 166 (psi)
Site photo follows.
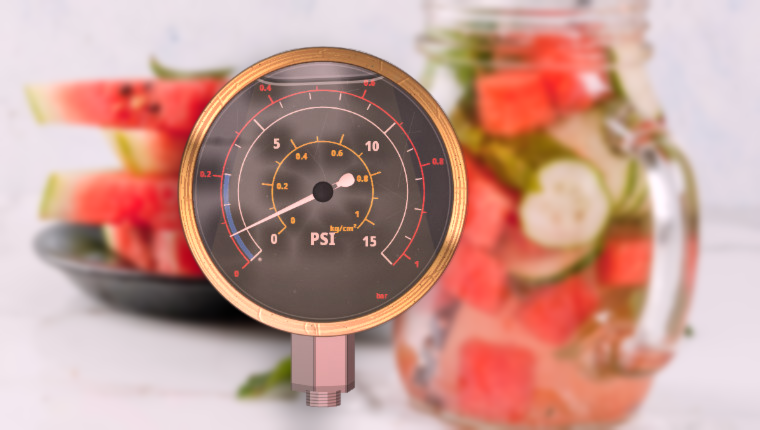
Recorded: 1 (psi)
